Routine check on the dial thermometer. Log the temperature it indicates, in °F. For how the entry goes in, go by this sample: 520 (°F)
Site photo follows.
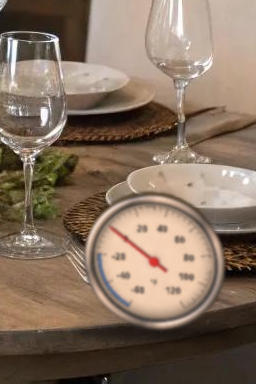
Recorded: 0 (°F)
